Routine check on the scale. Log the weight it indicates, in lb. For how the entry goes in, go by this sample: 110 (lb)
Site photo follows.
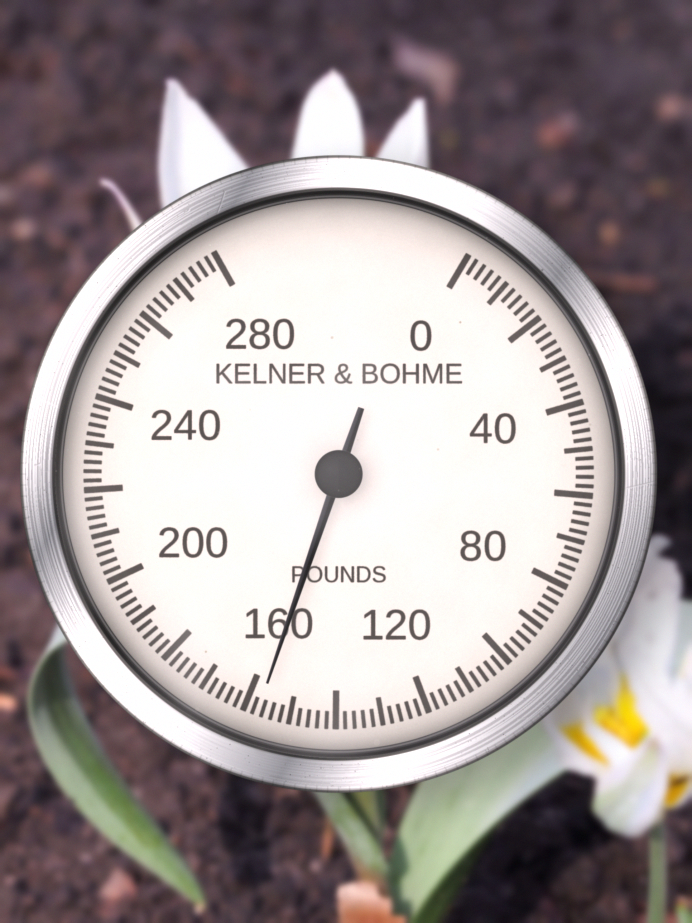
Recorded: 157 (lb)
